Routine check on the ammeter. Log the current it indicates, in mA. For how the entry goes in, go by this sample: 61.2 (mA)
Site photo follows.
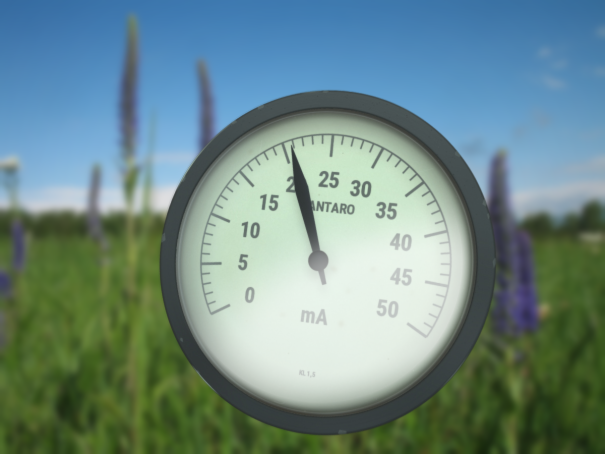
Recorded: 21 (mA)
